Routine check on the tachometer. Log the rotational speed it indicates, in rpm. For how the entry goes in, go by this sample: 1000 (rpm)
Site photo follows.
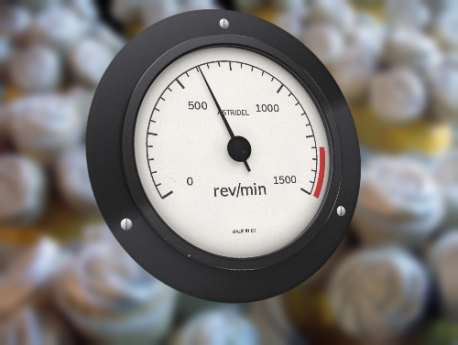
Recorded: 600 (rpm)
